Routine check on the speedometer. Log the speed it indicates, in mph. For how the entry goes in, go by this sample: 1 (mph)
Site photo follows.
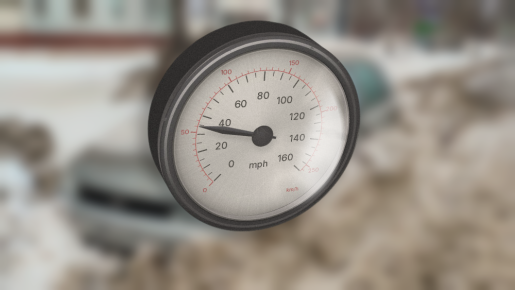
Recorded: 35 (mph)
